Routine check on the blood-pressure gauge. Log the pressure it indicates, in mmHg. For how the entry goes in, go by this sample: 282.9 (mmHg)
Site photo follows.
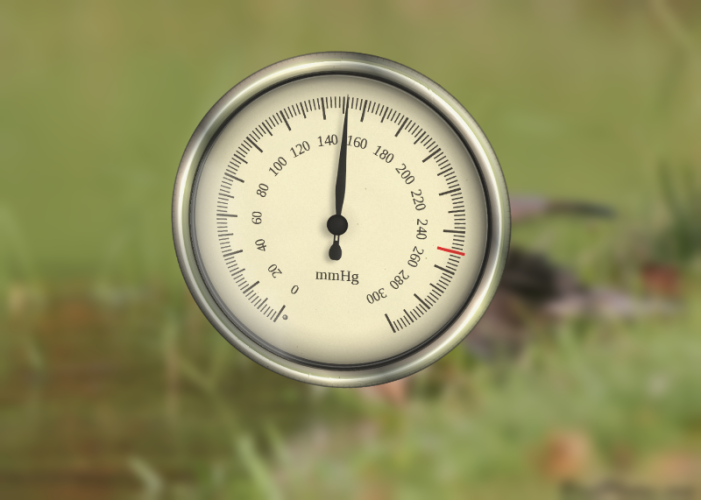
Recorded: 152 (mmHg)
